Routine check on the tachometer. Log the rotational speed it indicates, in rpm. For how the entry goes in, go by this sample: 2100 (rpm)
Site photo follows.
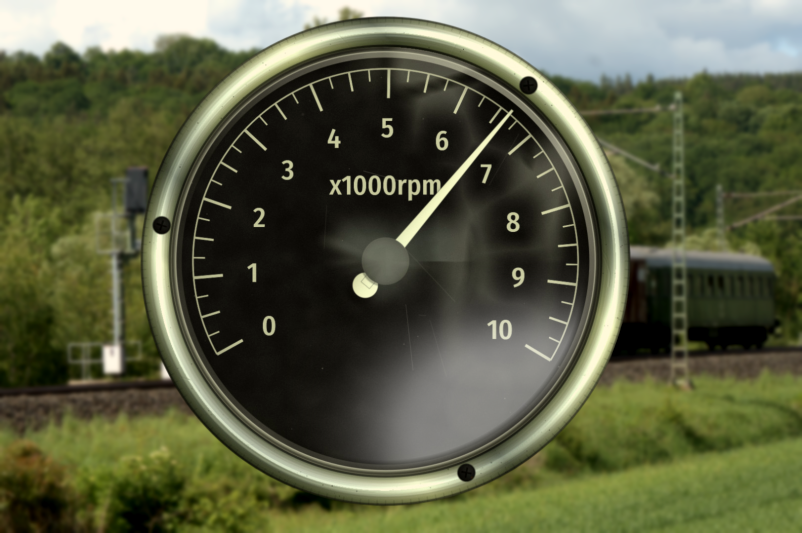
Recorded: 6625 (rpm)
